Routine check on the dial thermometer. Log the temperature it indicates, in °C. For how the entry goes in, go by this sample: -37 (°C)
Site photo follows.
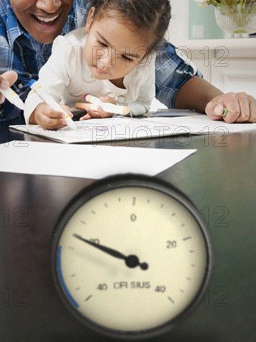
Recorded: -20 (°C)
